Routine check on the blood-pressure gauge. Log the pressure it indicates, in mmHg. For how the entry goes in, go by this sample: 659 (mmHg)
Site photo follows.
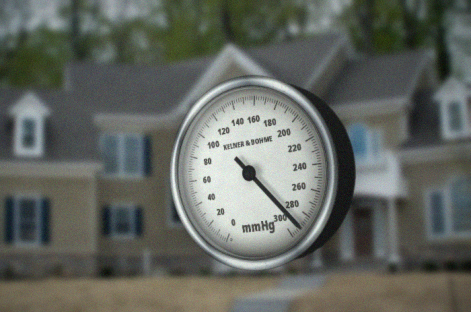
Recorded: 290 (mmHg)
